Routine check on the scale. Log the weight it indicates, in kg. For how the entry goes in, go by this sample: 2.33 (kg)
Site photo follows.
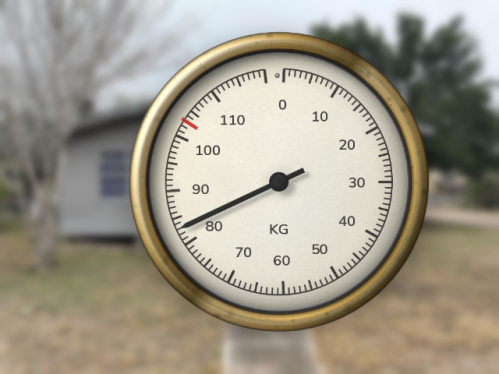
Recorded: 83 (kg)
